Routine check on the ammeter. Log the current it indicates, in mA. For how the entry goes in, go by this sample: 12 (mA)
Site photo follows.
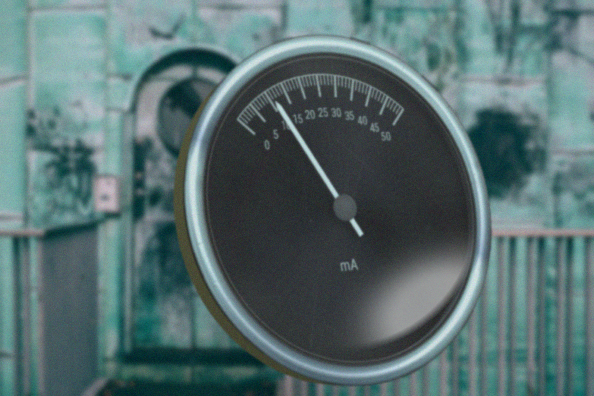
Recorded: 10 (mA)
